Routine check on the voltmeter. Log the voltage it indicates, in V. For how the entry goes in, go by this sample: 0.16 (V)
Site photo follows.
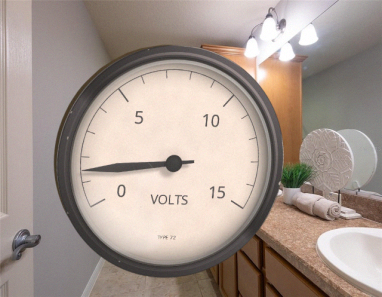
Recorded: 1.5 (V)
